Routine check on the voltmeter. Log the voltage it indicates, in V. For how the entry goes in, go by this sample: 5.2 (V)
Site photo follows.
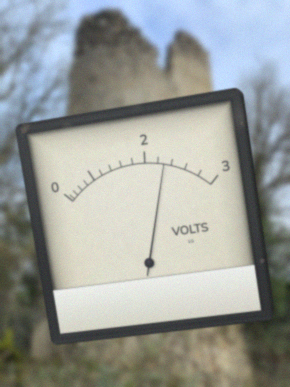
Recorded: 2.3 (V)
